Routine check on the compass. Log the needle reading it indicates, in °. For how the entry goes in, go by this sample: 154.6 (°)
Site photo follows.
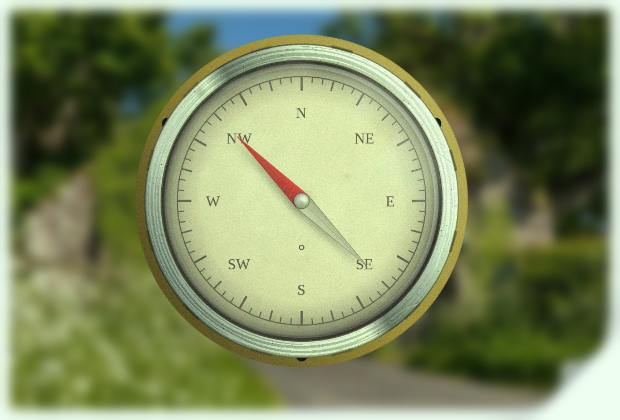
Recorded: 315 (°)
